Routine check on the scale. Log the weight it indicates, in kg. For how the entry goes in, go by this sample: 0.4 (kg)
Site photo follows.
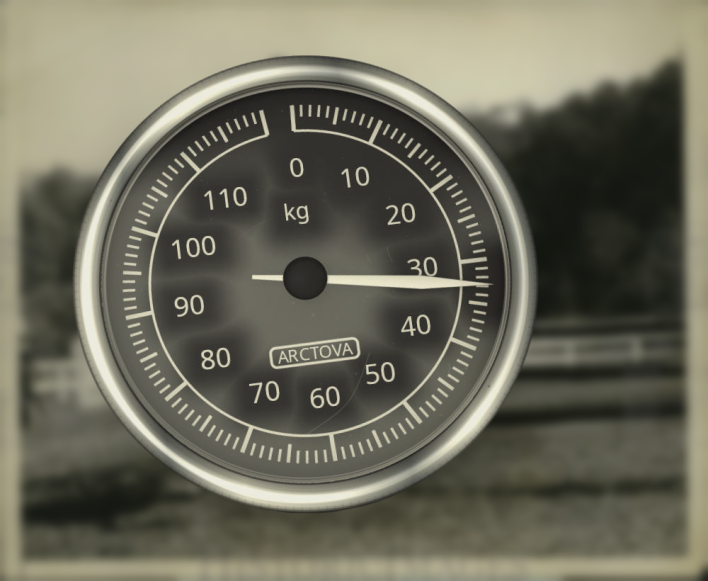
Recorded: 33 (kg)
